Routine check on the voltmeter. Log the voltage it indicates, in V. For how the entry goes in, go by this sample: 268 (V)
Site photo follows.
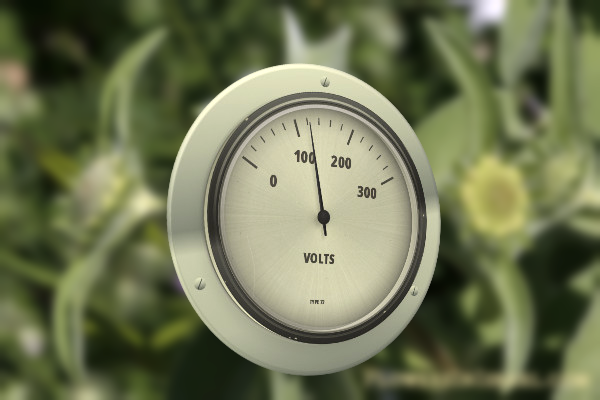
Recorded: 120 (V)
